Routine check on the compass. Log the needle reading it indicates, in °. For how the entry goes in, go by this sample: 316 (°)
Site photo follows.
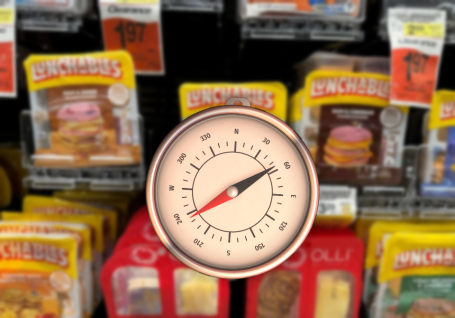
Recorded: 235 (°)
